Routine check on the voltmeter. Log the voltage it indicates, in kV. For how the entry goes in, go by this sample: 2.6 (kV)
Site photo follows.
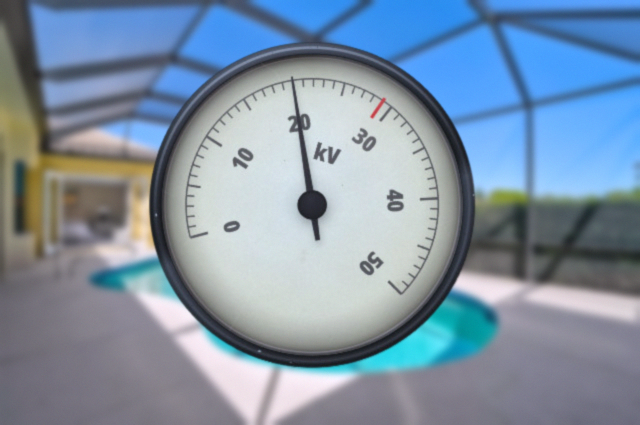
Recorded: 20 (kV)
